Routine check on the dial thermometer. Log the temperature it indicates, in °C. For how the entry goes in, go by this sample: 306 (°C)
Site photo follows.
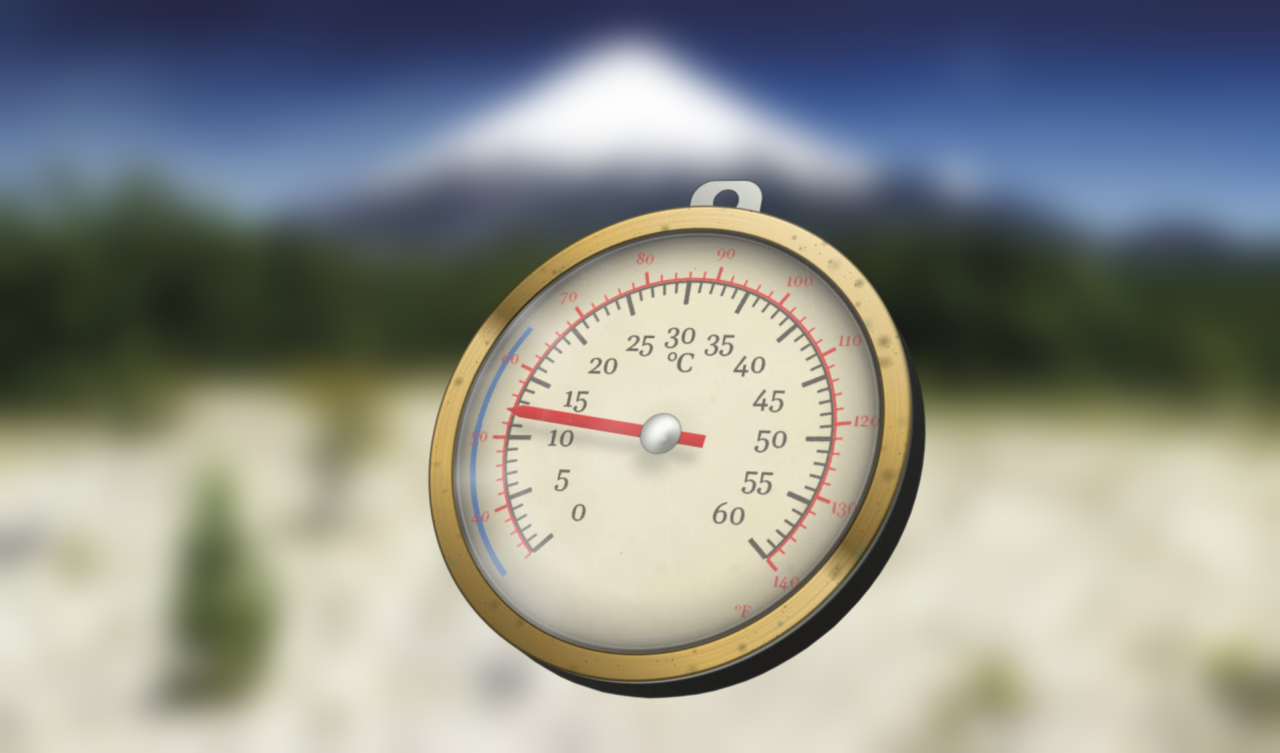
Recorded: 12 (°C)
